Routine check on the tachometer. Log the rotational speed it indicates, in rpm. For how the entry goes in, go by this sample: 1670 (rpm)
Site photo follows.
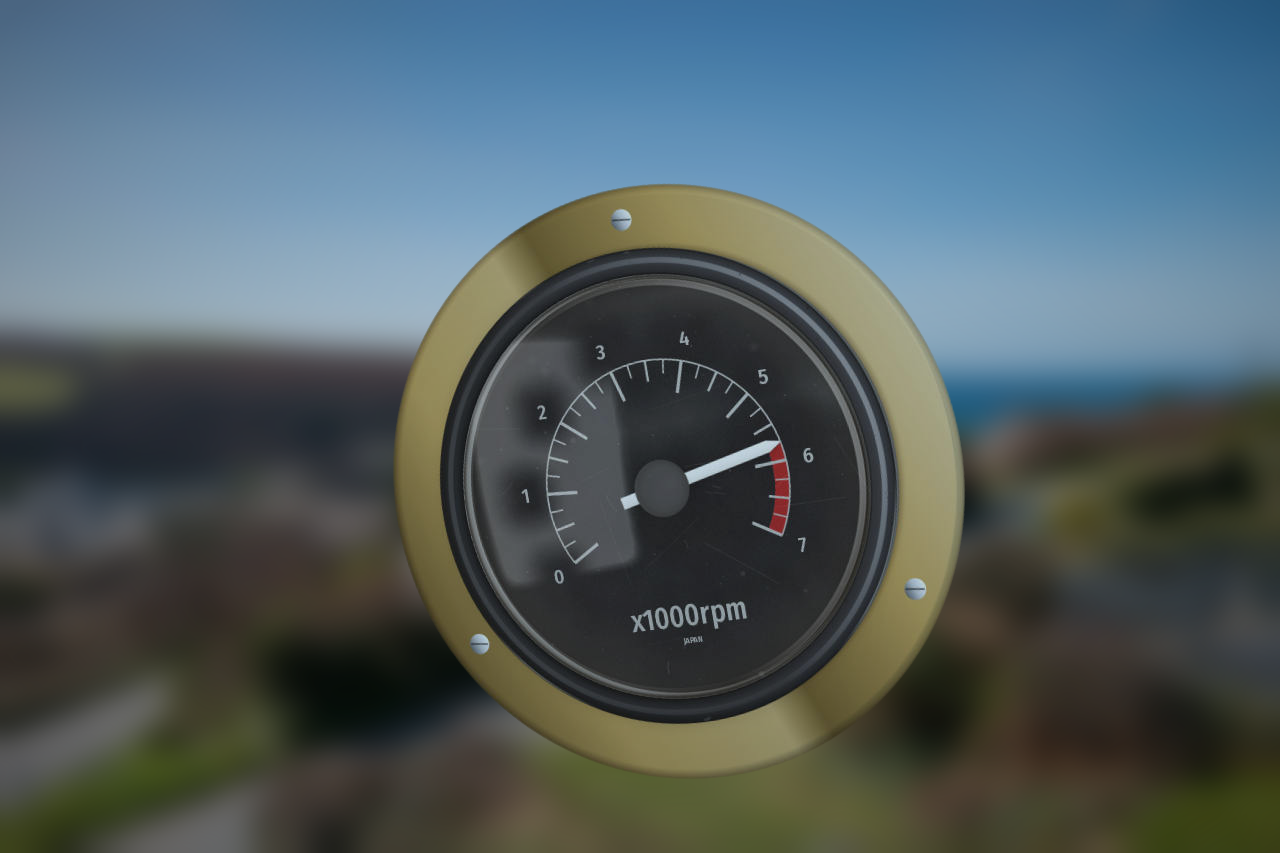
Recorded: 5750 (rpm)
